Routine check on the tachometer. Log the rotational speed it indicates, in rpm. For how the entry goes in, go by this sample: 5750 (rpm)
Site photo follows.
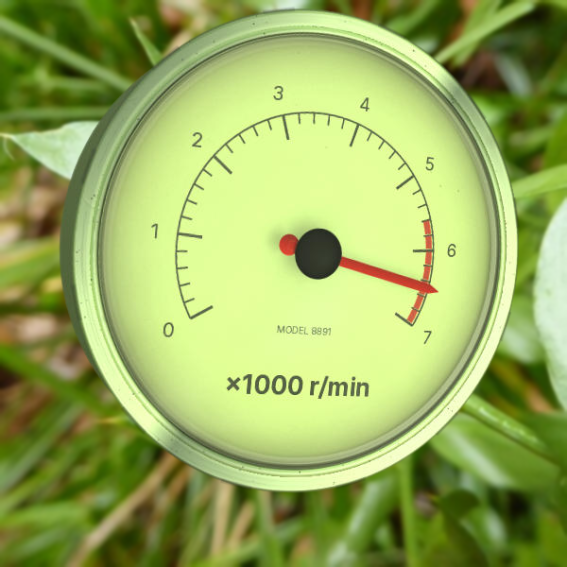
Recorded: 6500 (rpm)
